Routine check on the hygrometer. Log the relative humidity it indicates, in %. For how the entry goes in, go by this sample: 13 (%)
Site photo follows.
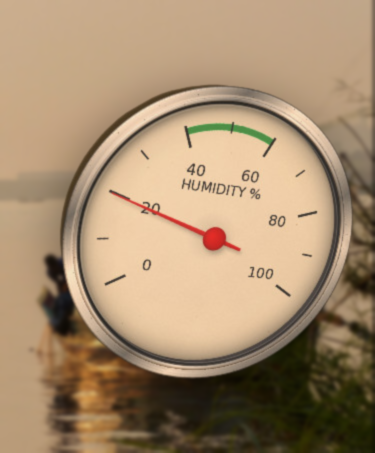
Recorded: 20 (%)
